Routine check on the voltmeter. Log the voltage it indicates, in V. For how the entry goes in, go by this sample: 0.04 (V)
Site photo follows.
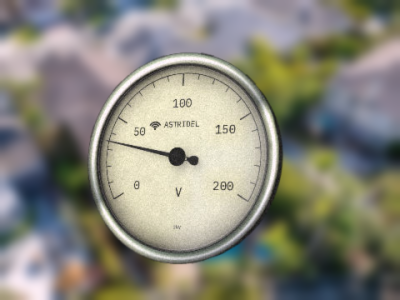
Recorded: 35 (V)
